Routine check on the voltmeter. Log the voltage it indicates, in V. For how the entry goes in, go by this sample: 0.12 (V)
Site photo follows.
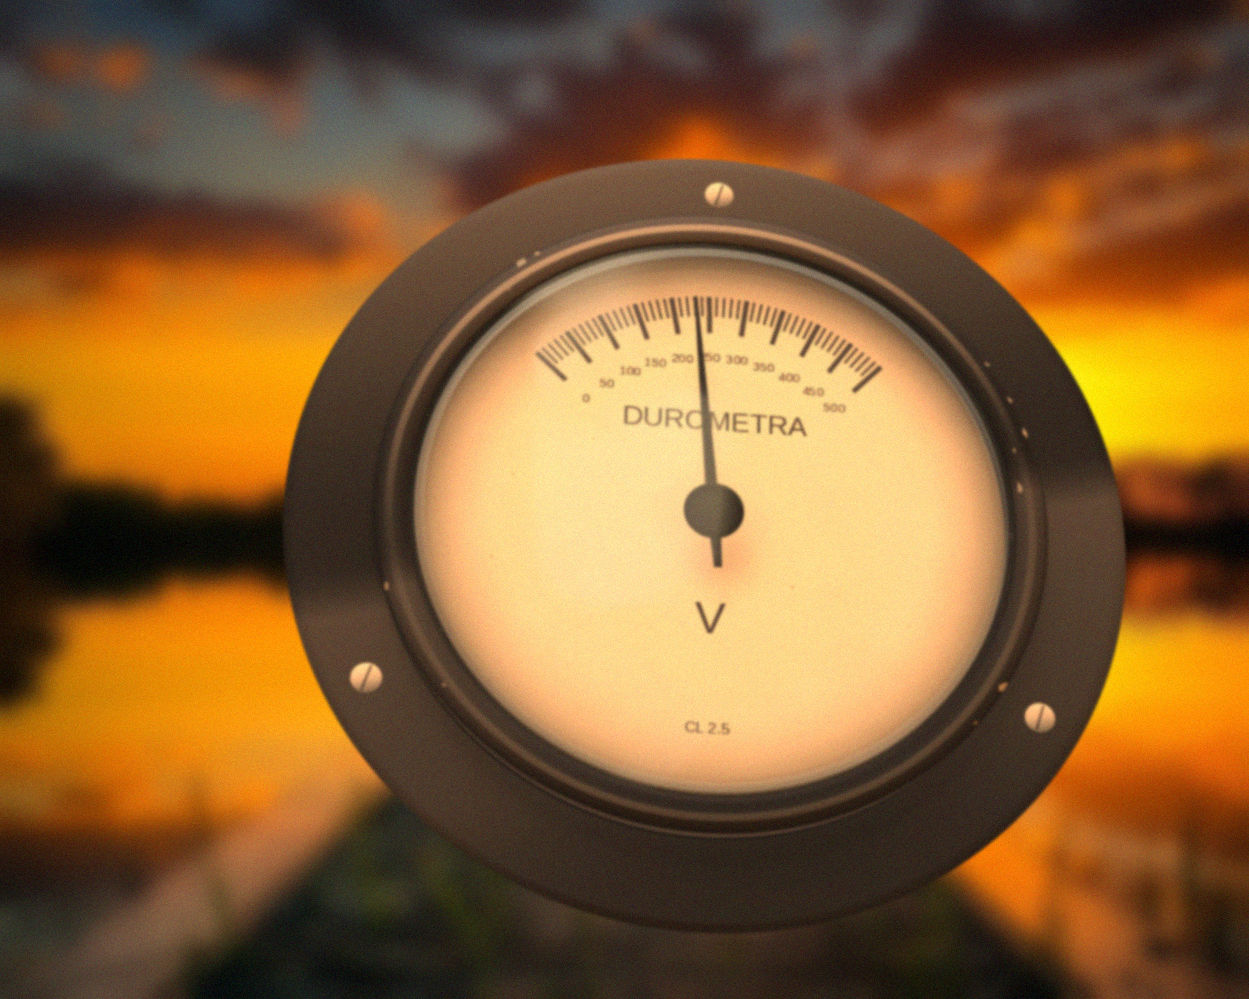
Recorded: 230 (V)
